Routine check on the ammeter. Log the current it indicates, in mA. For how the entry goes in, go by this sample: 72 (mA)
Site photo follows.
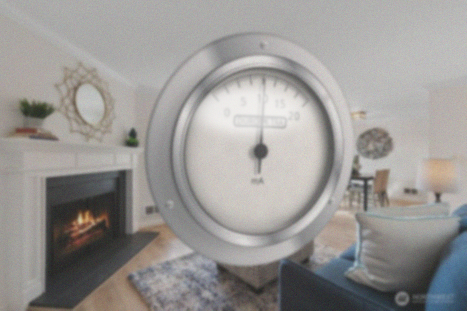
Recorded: 10 (mA)
